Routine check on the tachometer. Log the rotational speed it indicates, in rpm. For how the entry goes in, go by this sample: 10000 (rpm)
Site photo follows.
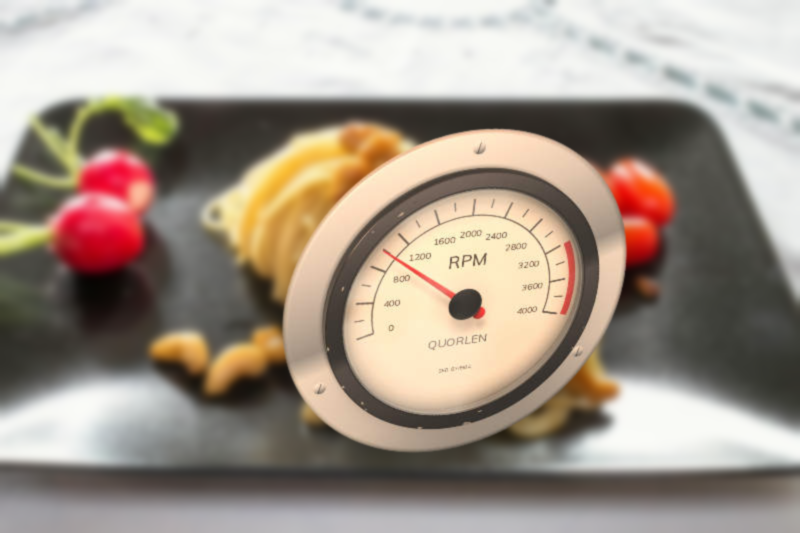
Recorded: 1000 (rpm)
